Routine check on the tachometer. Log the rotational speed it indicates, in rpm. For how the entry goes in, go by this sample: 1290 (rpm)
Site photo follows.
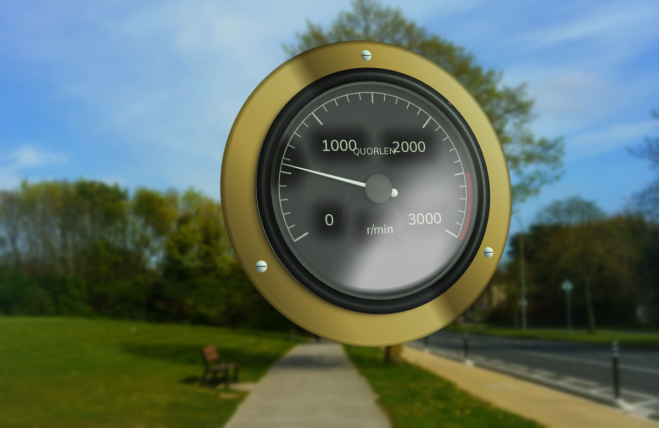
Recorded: 550 (rpm)
